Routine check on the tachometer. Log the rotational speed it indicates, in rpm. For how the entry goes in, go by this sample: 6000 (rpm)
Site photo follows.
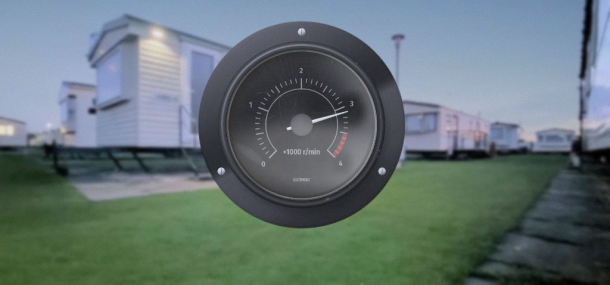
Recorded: 3100 (rpm)
